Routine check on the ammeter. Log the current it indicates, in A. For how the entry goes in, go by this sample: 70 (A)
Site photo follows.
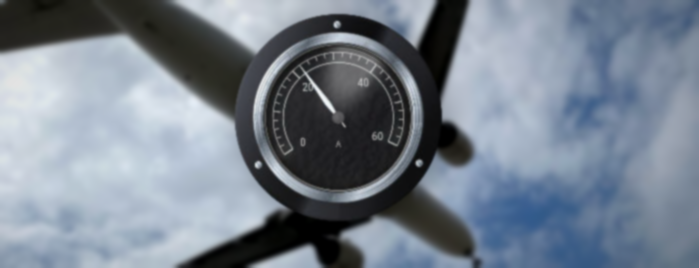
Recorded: 22 (A)
